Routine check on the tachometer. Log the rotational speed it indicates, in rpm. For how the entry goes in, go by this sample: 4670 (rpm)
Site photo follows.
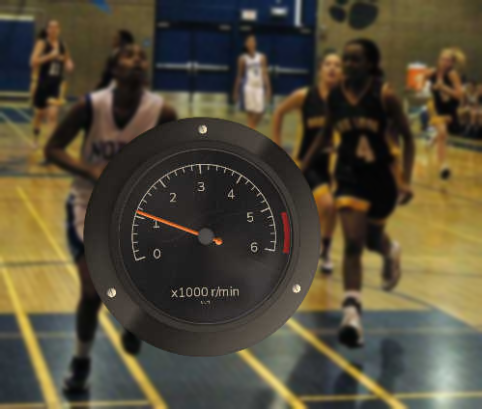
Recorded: 1100 (rpm)
